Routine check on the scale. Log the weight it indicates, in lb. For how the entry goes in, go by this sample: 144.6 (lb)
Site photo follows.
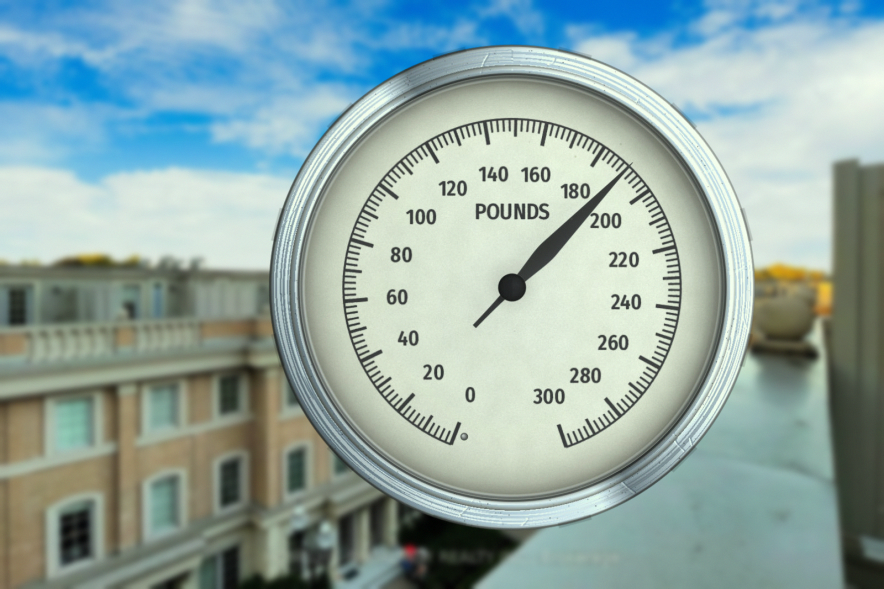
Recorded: 190 (lb)
